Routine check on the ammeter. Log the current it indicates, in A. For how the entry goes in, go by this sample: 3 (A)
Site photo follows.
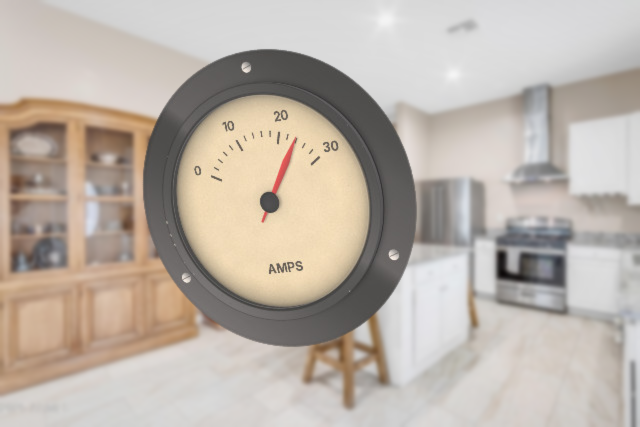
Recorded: 24 (A)
